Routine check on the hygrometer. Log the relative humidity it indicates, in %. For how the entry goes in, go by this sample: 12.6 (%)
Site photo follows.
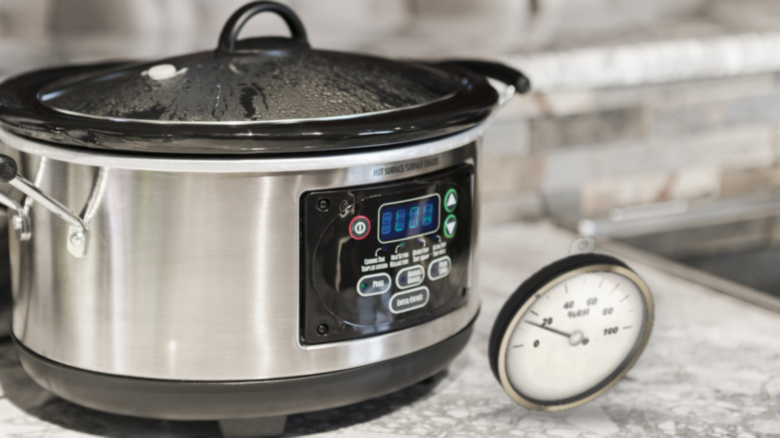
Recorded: 15 (%)
